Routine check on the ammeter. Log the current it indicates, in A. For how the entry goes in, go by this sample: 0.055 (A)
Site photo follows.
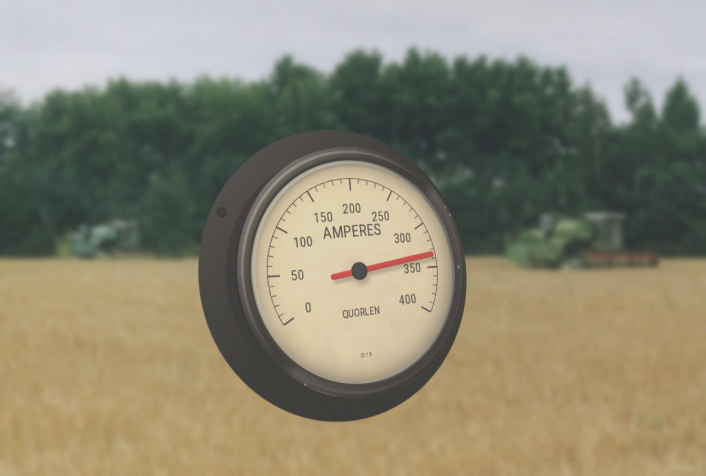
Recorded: 335 (A)
